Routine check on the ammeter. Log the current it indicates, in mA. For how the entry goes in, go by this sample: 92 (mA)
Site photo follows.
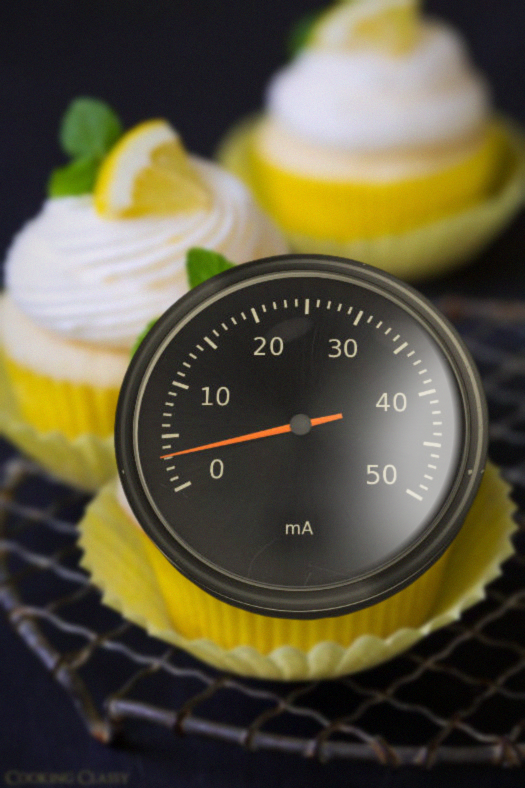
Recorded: 3 (mA)
